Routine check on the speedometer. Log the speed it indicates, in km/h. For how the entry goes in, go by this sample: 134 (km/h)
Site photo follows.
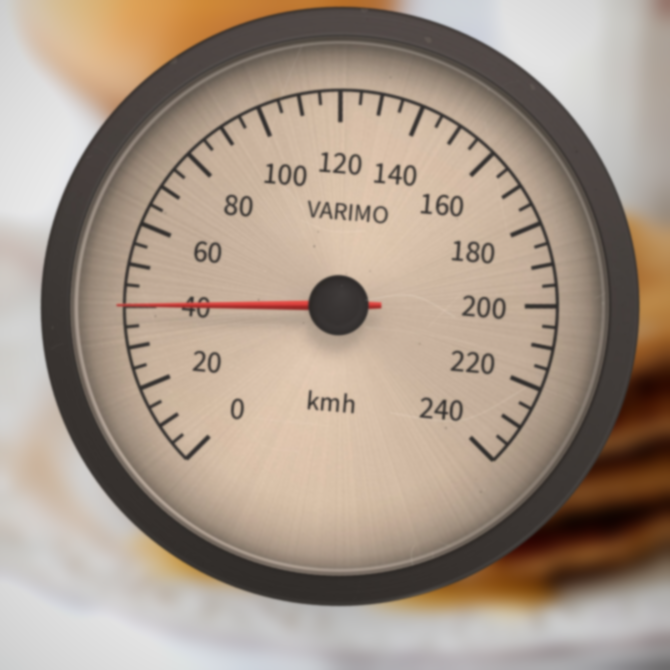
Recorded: 40 (km/h)
